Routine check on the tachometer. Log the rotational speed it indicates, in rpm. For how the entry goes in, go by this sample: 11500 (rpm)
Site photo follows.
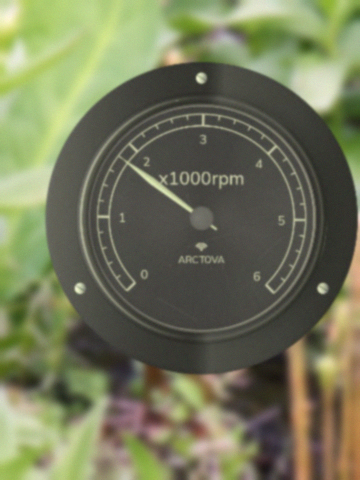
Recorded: 1800 (rpm)
